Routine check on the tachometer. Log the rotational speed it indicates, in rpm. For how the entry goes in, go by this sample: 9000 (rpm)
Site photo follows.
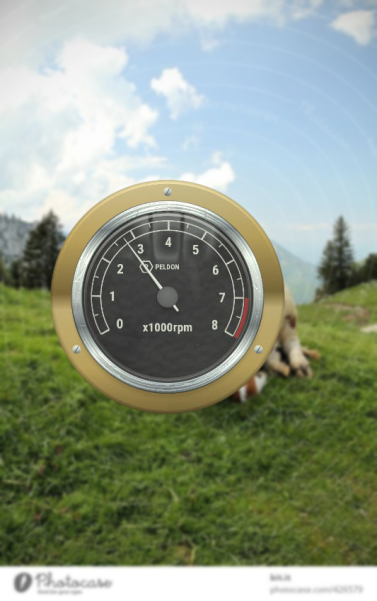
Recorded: 2750 (rpm)
